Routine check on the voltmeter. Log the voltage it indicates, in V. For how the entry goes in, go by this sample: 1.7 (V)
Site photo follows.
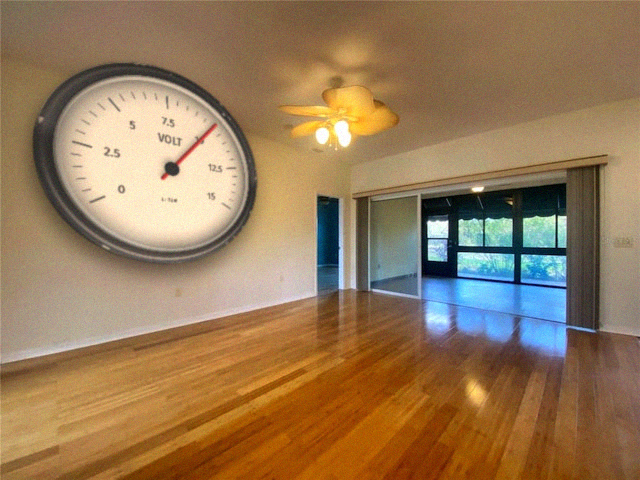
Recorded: 10 (V)
